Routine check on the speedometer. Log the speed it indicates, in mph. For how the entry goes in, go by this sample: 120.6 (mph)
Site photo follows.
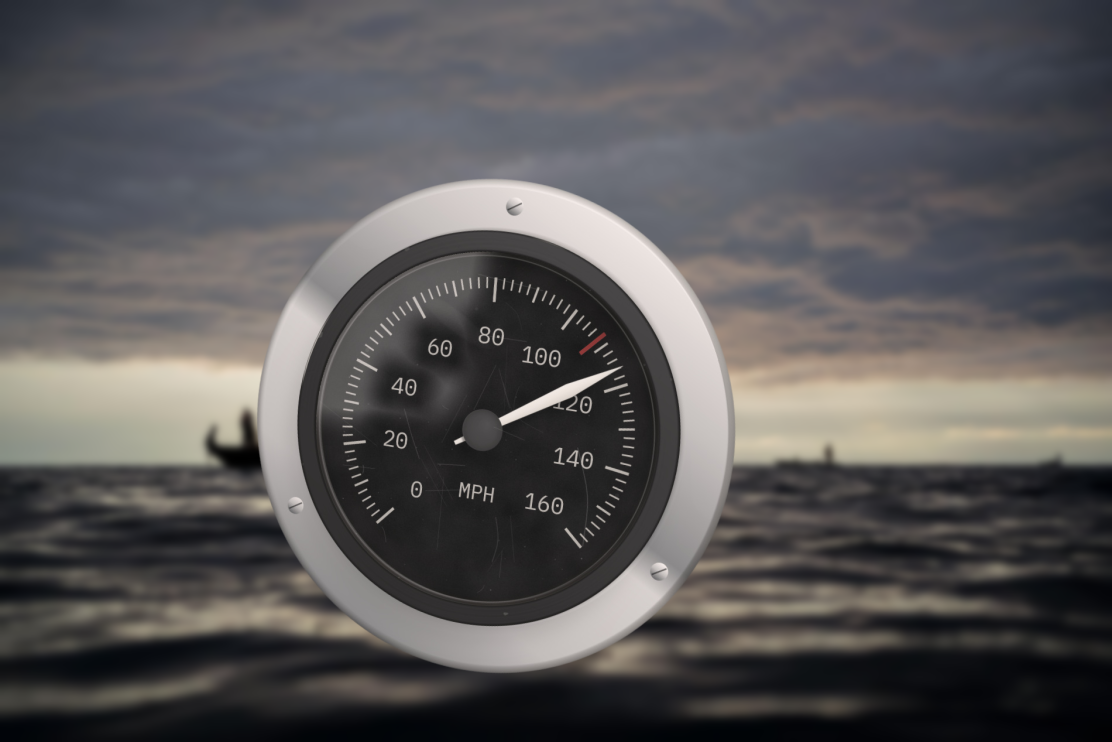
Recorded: 116 (mph)
